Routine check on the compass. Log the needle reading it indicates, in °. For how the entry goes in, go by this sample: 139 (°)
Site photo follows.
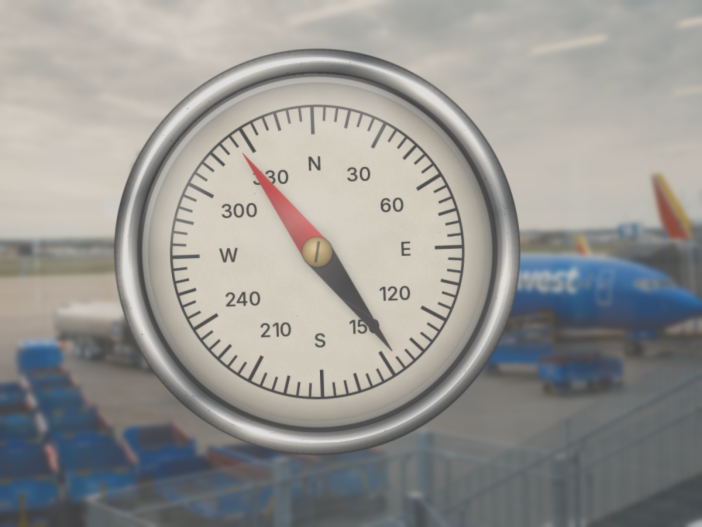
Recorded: 325 (°)
